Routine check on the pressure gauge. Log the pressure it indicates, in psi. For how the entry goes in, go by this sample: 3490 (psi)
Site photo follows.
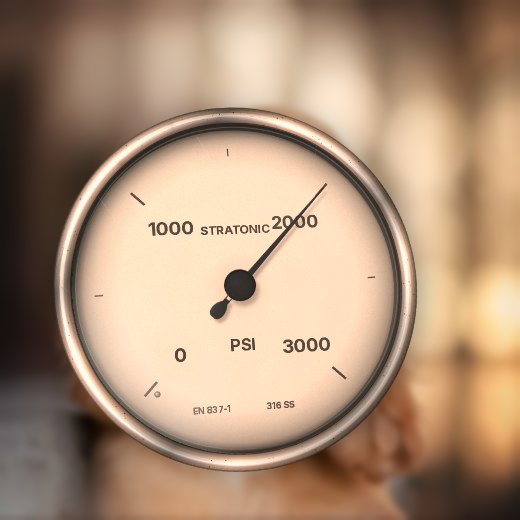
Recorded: 2000 (psi)
